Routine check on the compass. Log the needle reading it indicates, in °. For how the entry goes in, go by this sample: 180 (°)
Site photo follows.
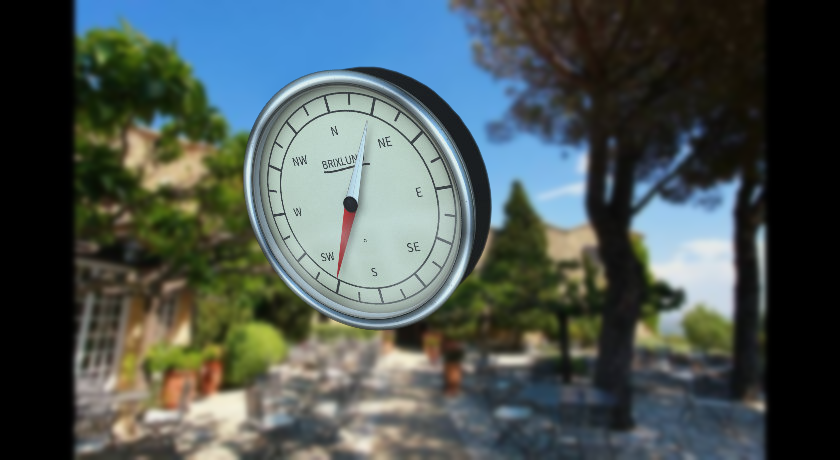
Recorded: 210 (°)
